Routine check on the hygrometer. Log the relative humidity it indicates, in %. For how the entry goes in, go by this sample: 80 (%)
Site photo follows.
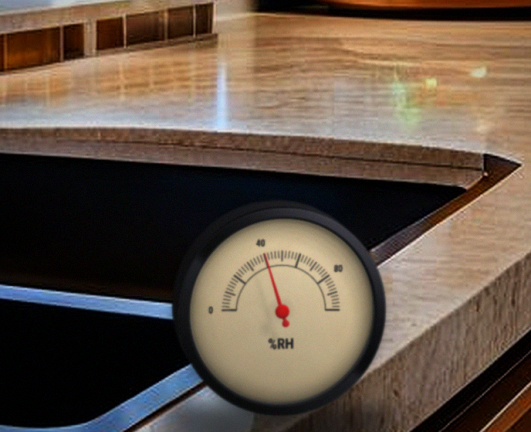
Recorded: 40 (%)
